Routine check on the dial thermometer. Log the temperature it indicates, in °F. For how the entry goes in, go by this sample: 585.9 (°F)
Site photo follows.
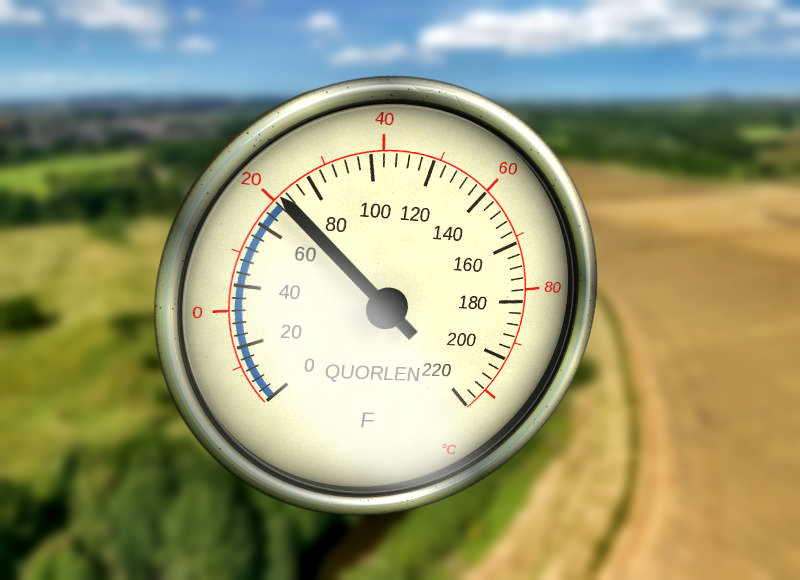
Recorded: 70 (°F)
